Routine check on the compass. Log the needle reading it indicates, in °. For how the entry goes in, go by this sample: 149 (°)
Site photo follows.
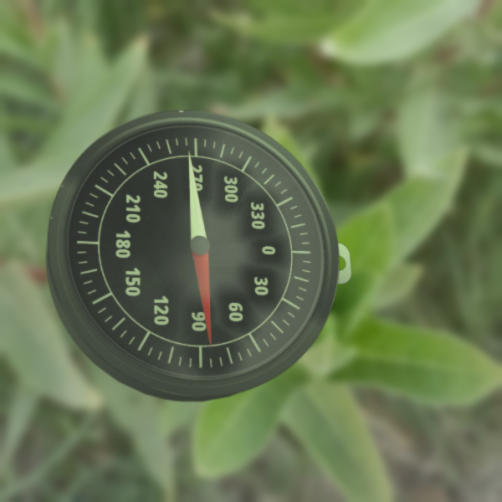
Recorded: 85 (°)
